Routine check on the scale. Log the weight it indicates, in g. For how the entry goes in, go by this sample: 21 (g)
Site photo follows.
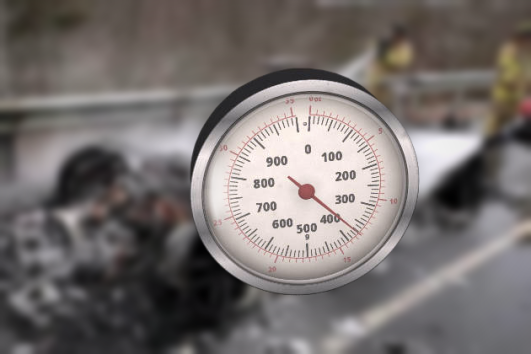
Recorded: 370 (g)
